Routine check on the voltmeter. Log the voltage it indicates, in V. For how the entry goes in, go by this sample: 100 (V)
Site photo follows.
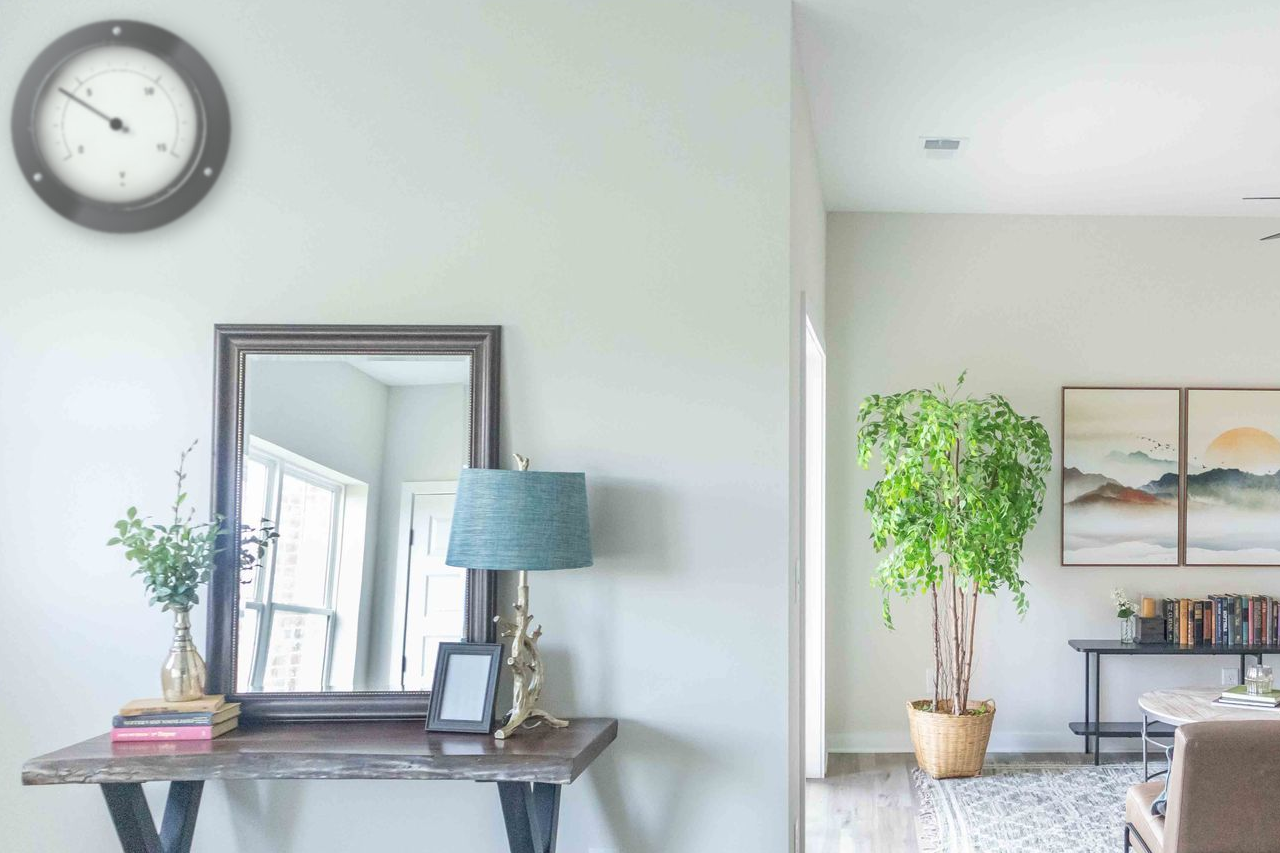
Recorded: 4 (V)
